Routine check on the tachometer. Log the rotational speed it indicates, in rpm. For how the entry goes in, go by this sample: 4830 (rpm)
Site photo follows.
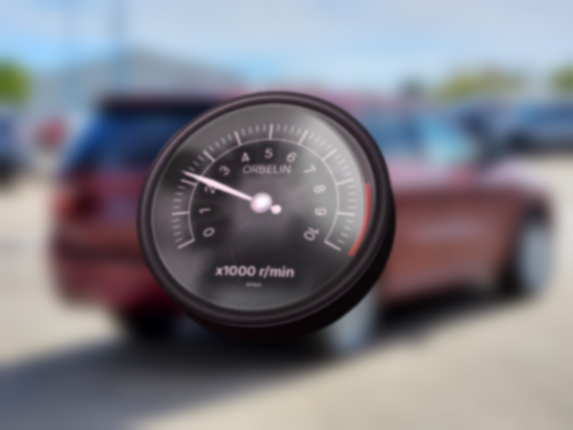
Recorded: 2200 (rpm)
